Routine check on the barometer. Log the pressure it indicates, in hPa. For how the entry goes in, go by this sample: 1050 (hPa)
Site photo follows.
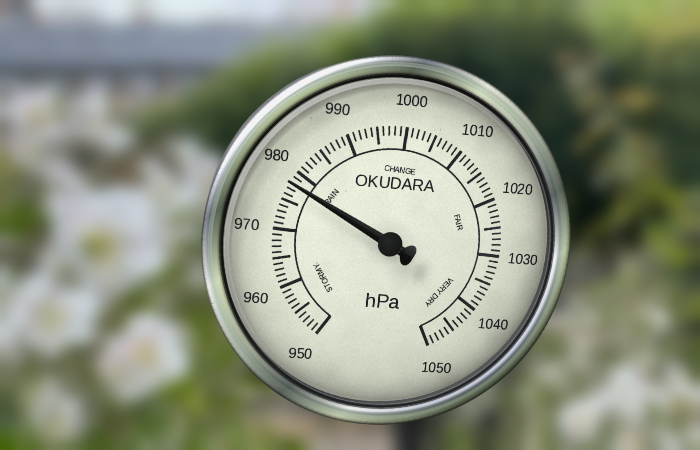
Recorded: 978 (hPa)
